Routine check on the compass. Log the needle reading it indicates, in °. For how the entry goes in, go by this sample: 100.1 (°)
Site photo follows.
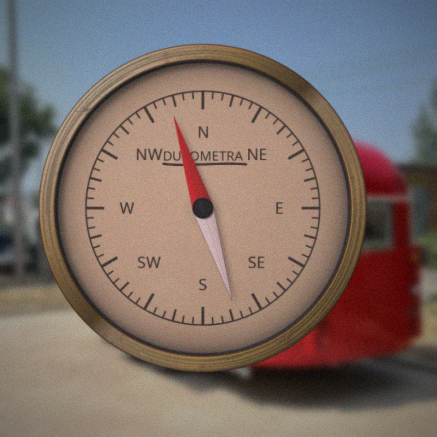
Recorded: 342.5 (°)
